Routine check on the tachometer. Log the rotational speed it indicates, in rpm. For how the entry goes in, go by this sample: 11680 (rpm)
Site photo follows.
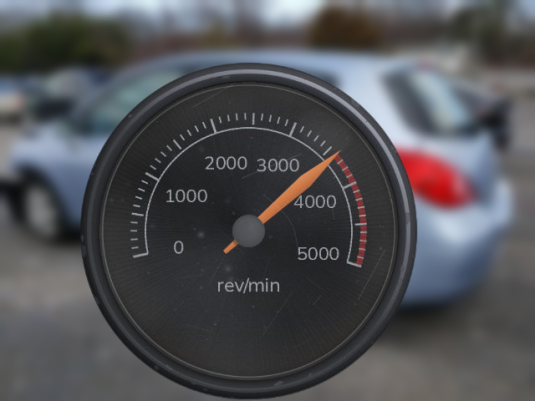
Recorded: 3600 (rpm)
